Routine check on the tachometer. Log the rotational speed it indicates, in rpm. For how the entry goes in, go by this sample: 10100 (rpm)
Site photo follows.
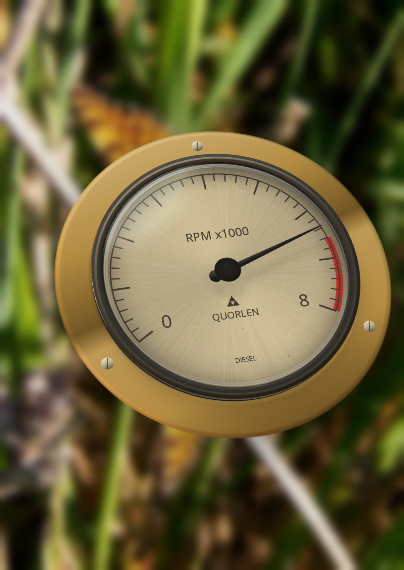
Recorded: 6400 (rpm)
